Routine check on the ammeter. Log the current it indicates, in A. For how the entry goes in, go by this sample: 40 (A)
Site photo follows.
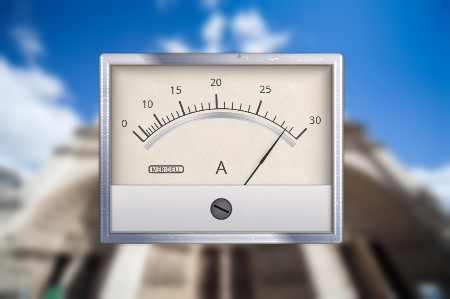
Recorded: 28.5 (A)
